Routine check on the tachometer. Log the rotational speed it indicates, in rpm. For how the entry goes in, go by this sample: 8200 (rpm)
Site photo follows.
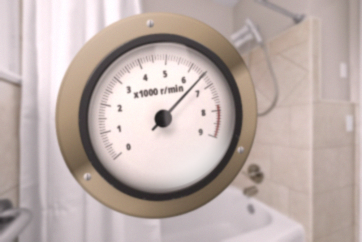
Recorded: 6500 (rpm)
